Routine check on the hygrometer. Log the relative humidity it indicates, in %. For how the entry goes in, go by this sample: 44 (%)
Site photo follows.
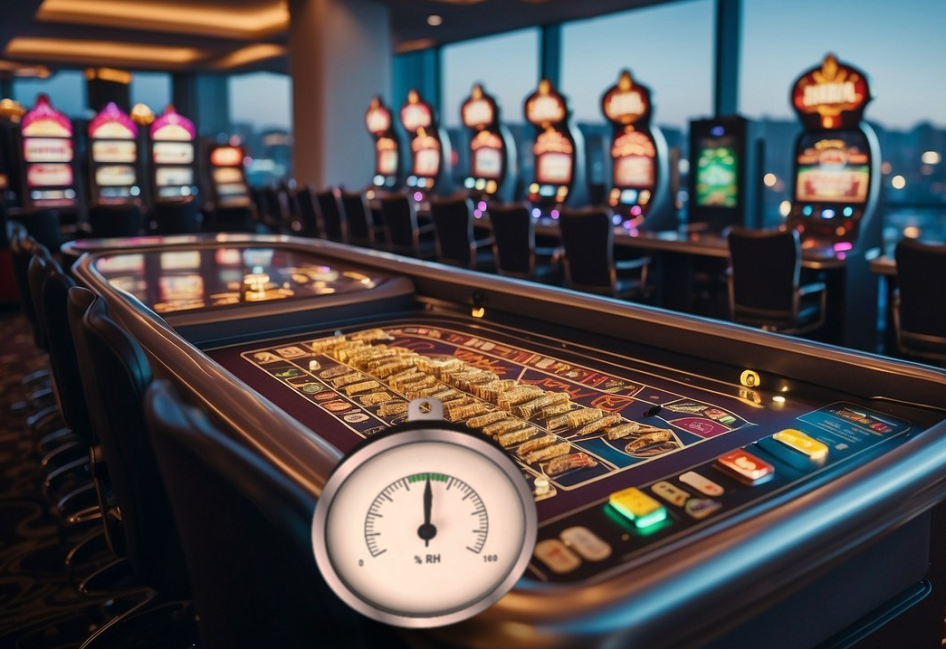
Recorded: 50 (%)
